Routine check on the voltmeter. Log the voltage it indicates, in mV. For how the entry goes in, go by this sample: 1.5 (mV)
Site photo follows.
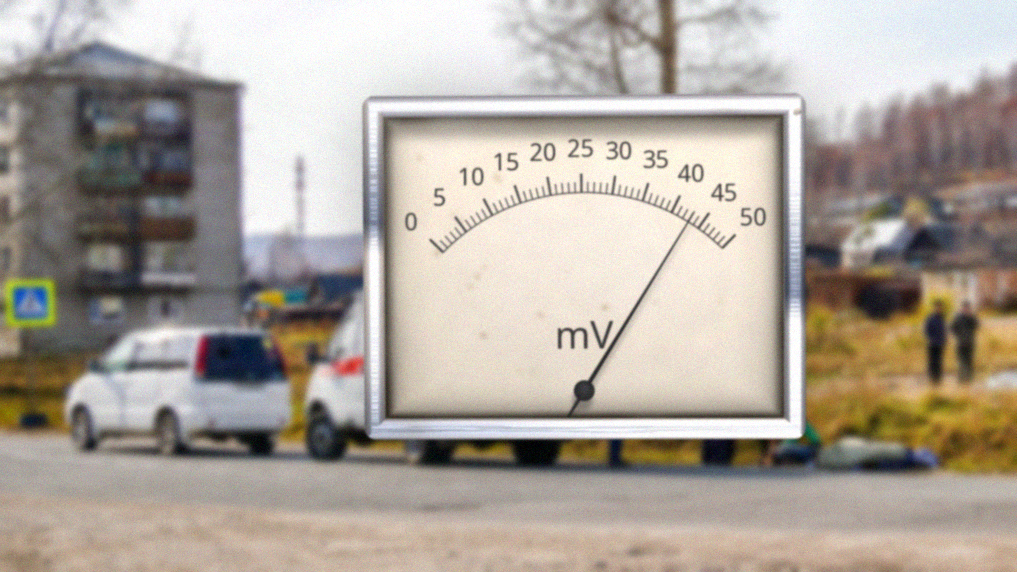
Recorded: 43 (mV)
